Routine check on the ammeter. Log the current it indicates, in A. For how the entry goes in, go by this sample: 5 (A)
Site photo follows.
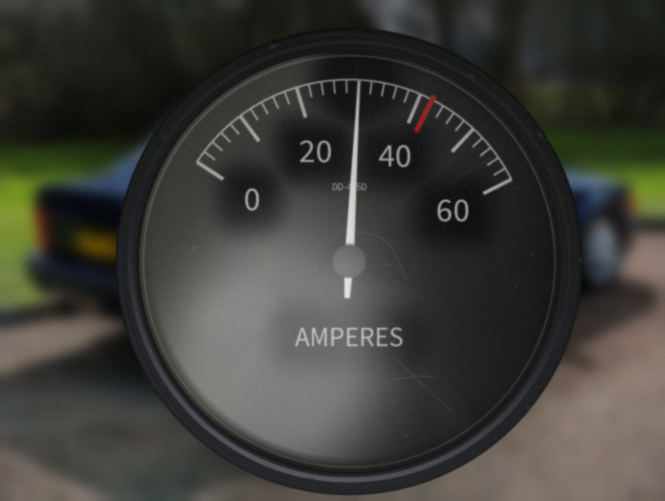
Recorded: 30 (A)
